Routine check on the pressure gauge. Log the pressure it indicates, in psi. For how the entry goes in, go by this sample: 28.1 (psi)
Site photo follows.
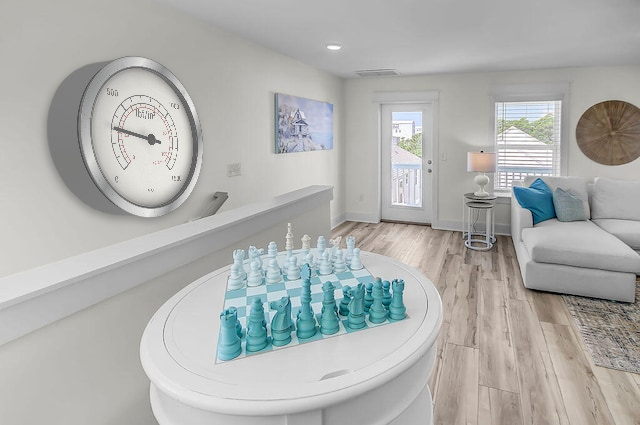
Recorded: 300 (psi)
